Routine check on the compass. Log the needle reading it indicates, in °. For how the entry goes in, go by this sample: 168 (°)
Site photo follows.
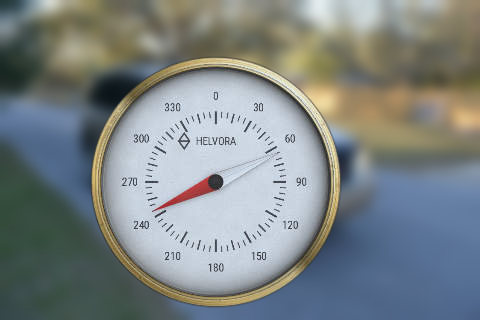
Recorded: 245 (°)
